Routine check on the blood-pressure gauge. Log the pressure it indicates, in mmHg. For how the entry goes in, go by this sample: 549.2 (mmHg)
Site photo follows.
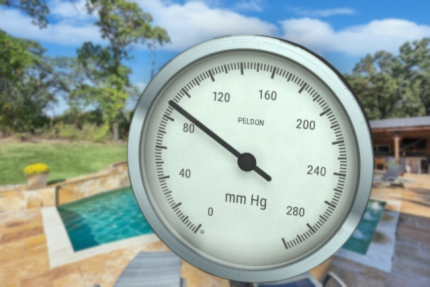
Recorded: 90 (mmHg)
